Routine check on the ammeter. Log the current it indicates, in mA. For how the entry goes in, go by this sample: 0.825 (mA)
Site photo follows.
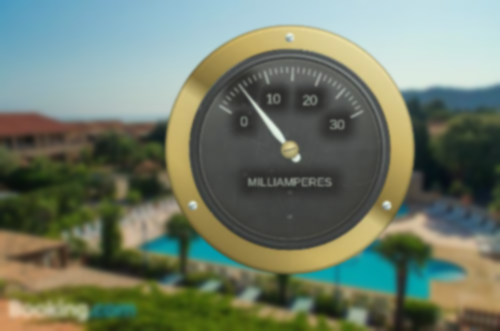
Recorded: 5 (mA)
